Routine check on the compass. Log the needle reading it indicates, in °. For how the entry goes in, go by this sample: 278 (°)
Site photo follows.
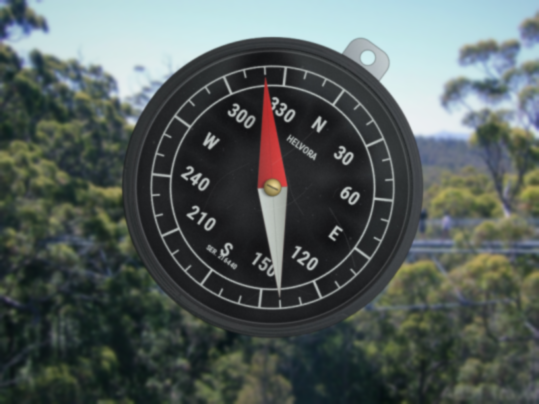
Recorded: 320 (°)
